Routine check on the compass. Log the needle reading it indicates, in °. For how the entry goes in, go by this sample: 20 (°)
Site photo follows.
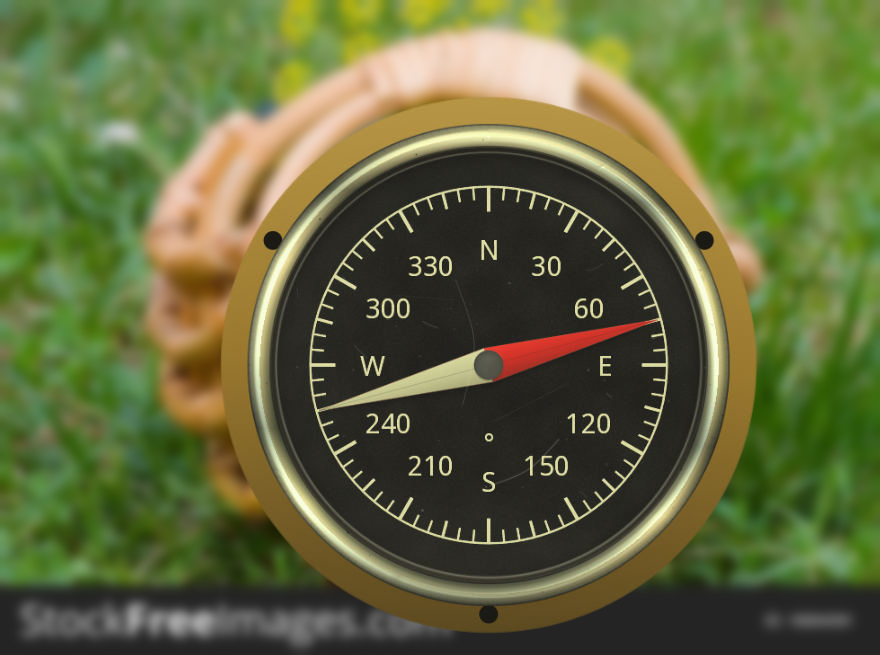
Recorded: 75 (°)
